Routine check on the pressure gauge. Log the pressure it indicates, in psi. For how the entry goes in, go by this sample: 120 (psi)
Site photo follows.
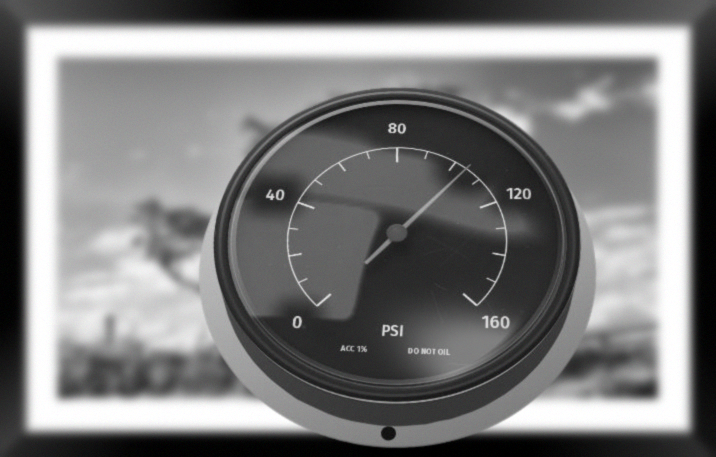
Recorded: 105 (psi)
